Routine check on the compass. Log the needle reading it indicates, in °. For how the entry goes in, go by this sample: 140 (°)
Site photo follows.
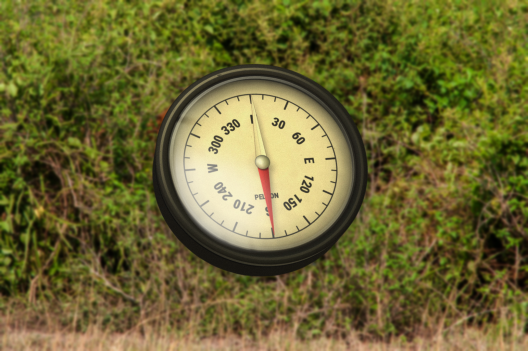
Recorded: 180 (°)
